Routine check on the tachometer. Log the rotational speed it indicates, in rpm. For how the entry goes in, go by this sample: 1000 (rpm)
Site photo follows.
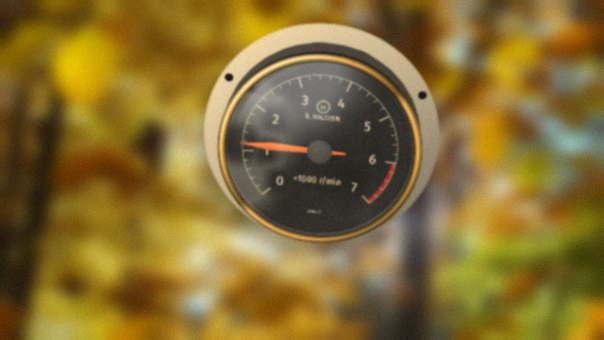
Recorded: 1200 (rpm)
